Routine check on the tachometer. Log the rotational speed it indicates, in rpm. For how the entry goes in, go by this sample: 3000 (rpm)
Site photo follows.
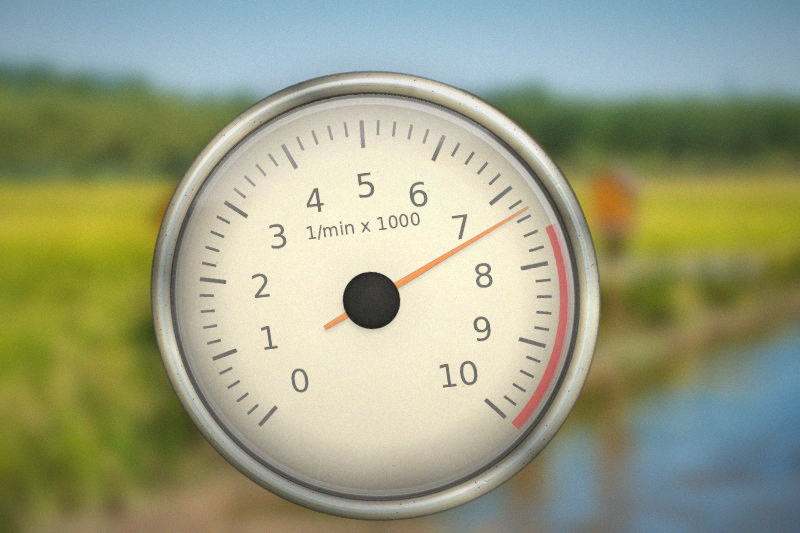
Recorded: 7300 (rpm)
